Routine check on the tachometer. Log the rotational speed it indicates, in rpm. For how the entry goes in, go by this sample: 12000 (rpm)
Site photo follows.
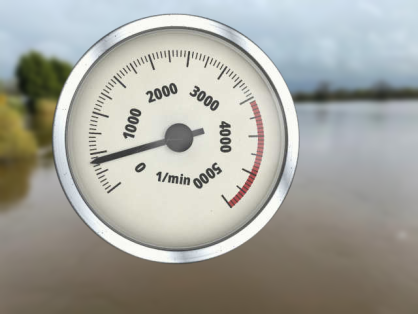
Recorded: 400 (rpm)
